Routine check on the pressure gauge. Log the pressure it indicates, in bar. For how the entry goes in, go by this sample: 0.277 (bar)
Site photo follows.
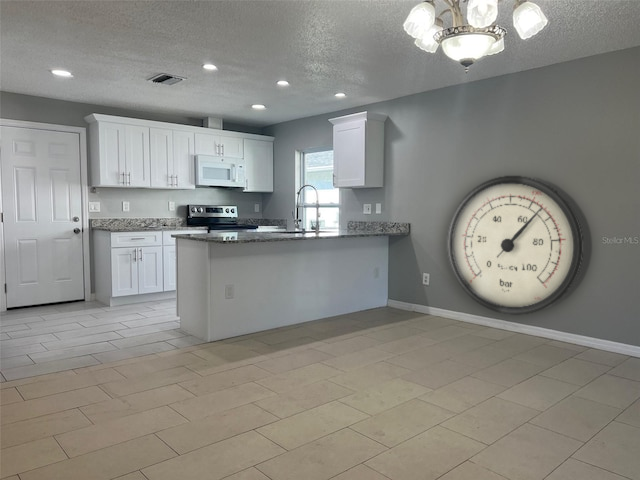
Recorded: 65 (bar)
